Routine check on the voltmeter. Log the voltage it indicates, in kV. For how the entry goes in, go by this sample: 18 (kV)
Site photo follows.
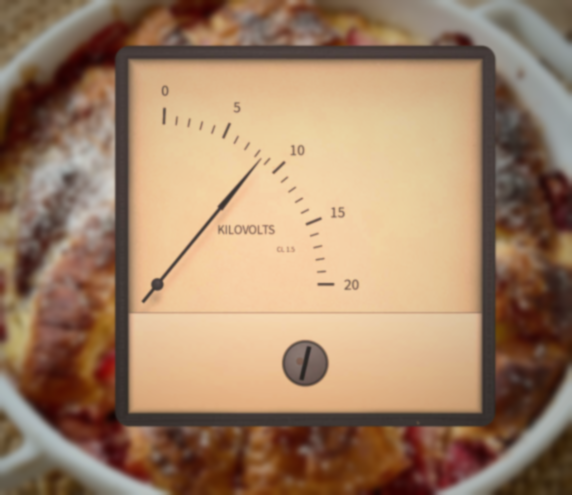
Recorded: 8.5 (kV)
